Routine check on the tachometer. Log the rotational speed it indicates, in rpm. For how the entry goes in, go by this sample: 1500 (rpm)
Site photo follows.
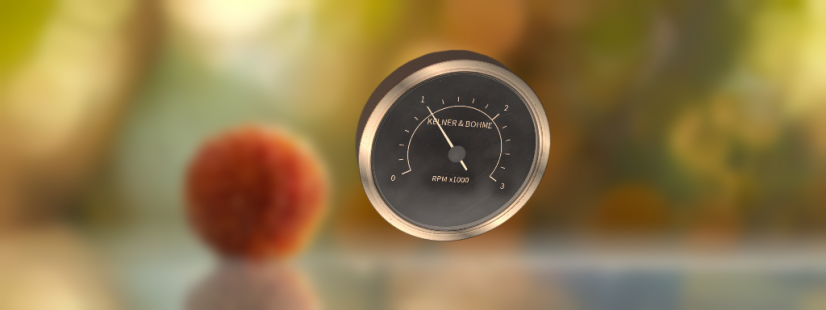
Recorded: 1000 (rpm)
